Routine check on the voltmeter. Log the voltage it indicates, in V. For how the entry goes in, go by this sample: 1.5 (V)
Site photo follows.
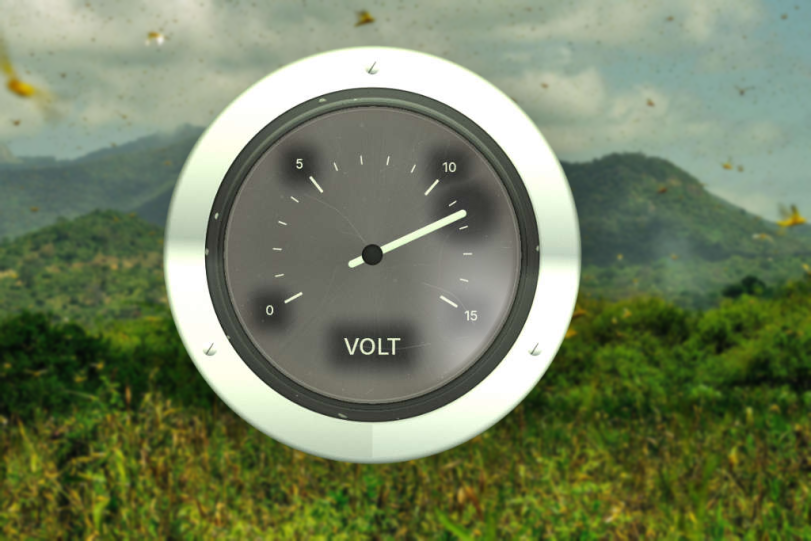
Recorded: 11.5 (V)
